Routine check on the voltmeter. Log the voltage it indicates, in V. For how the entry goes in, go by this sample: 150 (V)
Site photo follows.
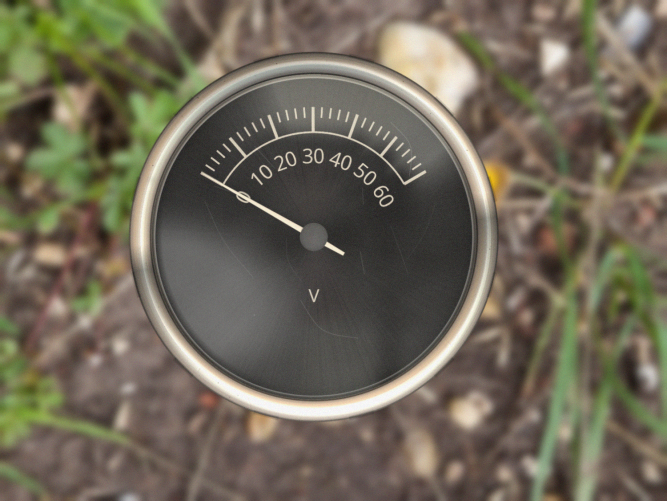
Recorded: 0 (V)
